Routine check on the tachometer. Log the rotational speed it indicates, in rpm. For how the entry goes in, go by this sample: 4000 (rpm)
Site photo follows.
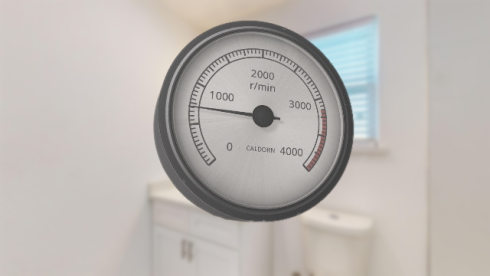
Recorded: 700 (rpm)
